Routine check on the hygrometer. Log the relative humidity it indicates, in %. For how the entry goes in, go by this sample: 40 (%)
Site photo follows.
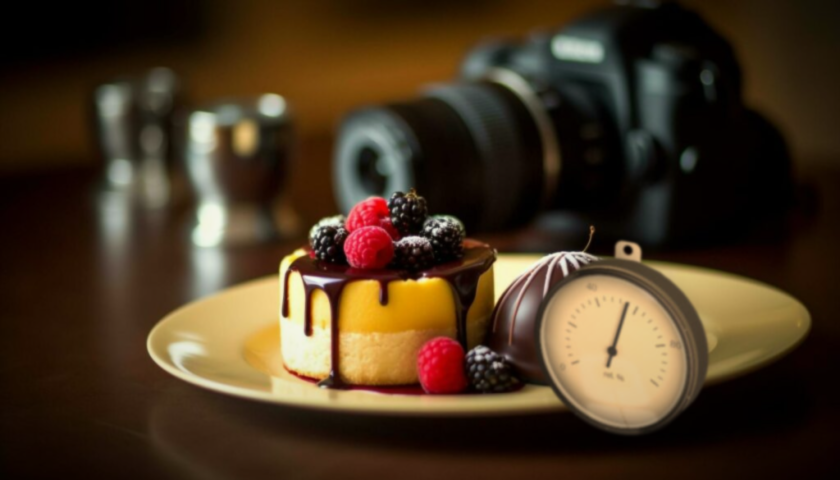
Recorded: 56 (%)
